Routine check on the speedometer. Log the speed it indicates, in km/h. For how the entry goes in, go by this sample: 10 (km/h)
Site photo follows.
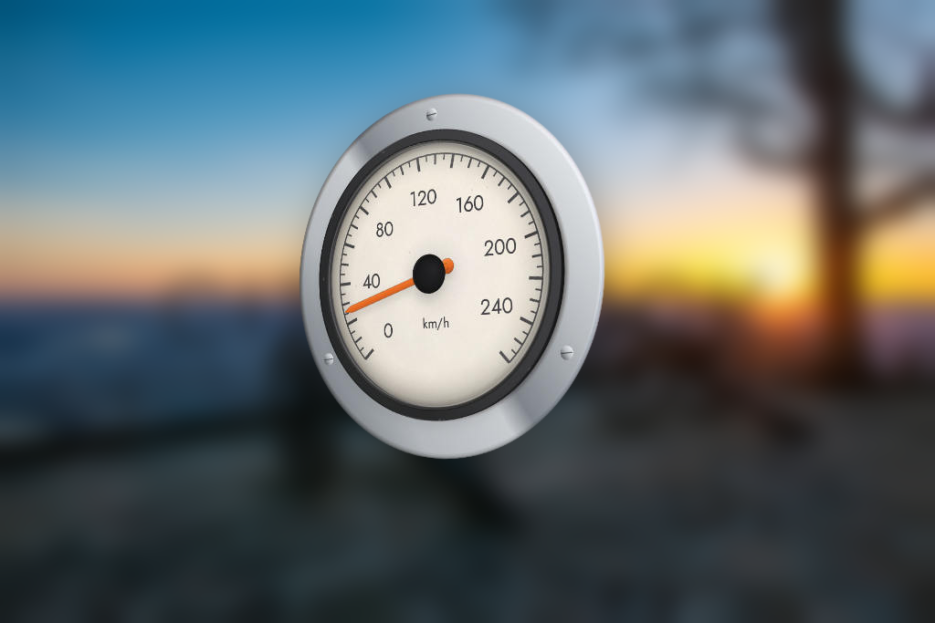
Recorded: 25 (km/h)
